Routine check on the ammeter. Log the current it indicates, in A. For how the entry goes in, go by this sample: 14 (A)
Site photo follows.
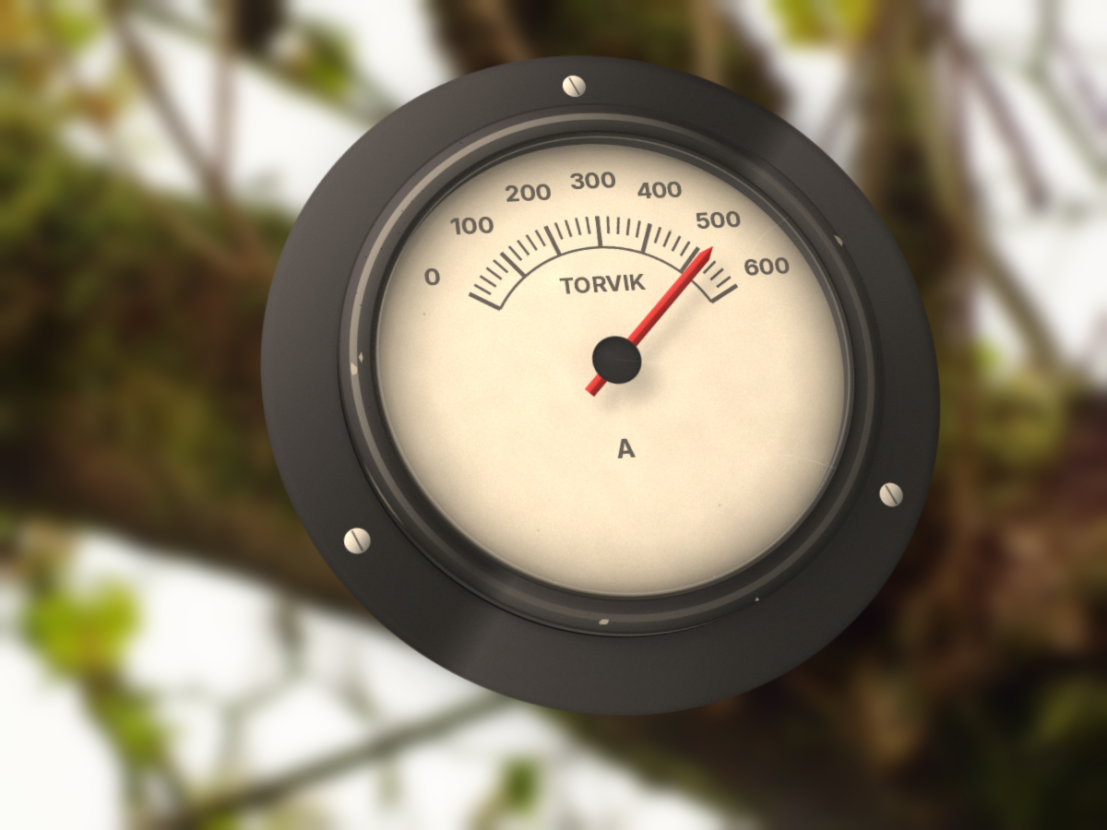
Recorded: 520 (A)
